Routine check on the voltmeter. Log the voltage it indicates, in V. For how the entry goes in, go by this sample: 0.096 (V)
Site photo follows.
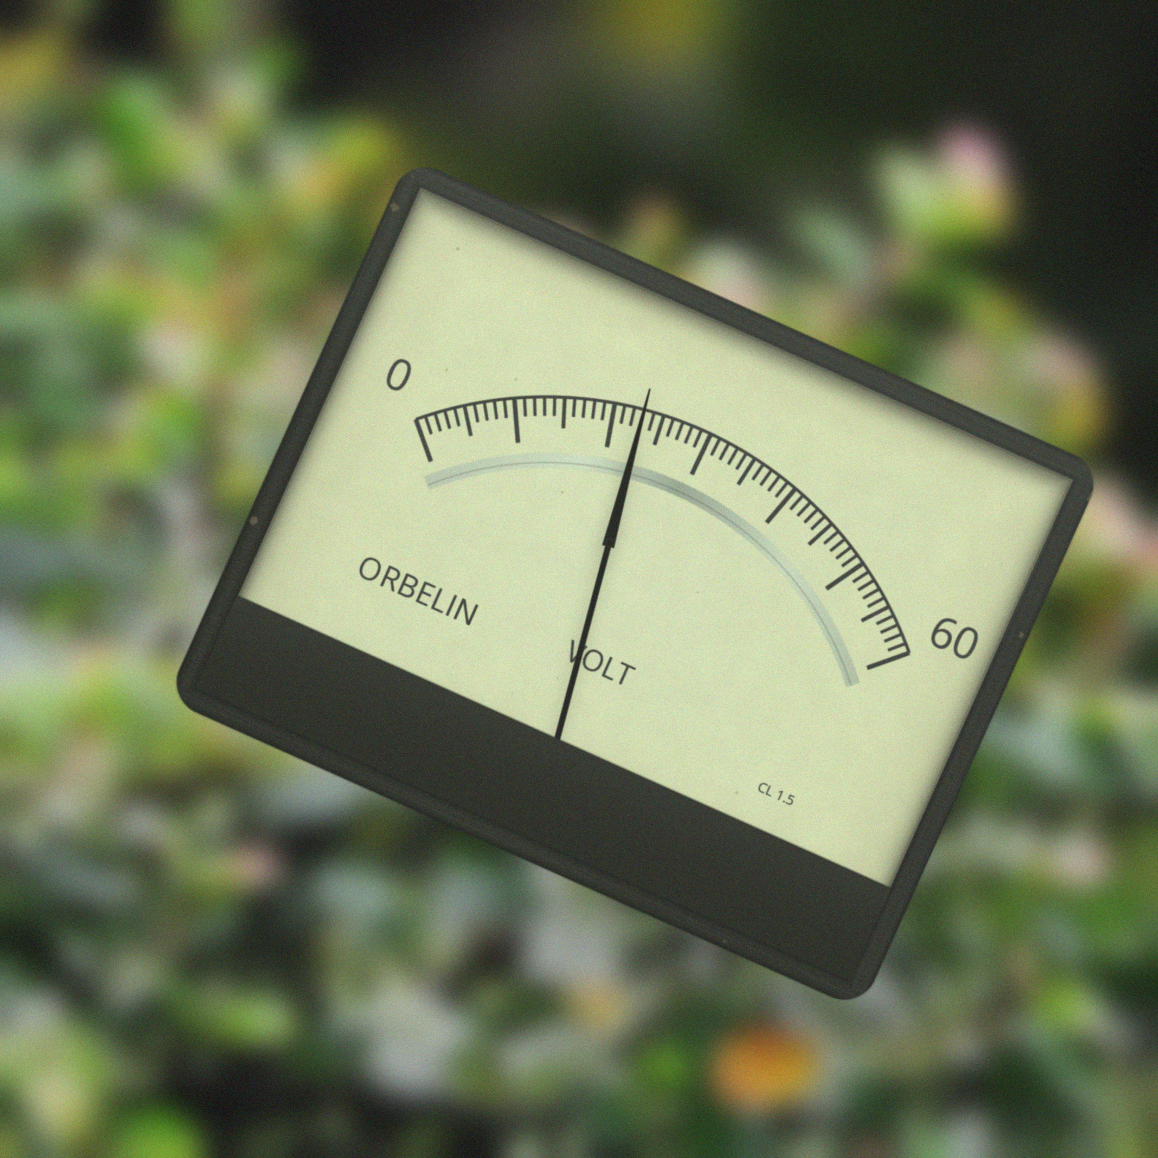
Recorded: 23 (V)
